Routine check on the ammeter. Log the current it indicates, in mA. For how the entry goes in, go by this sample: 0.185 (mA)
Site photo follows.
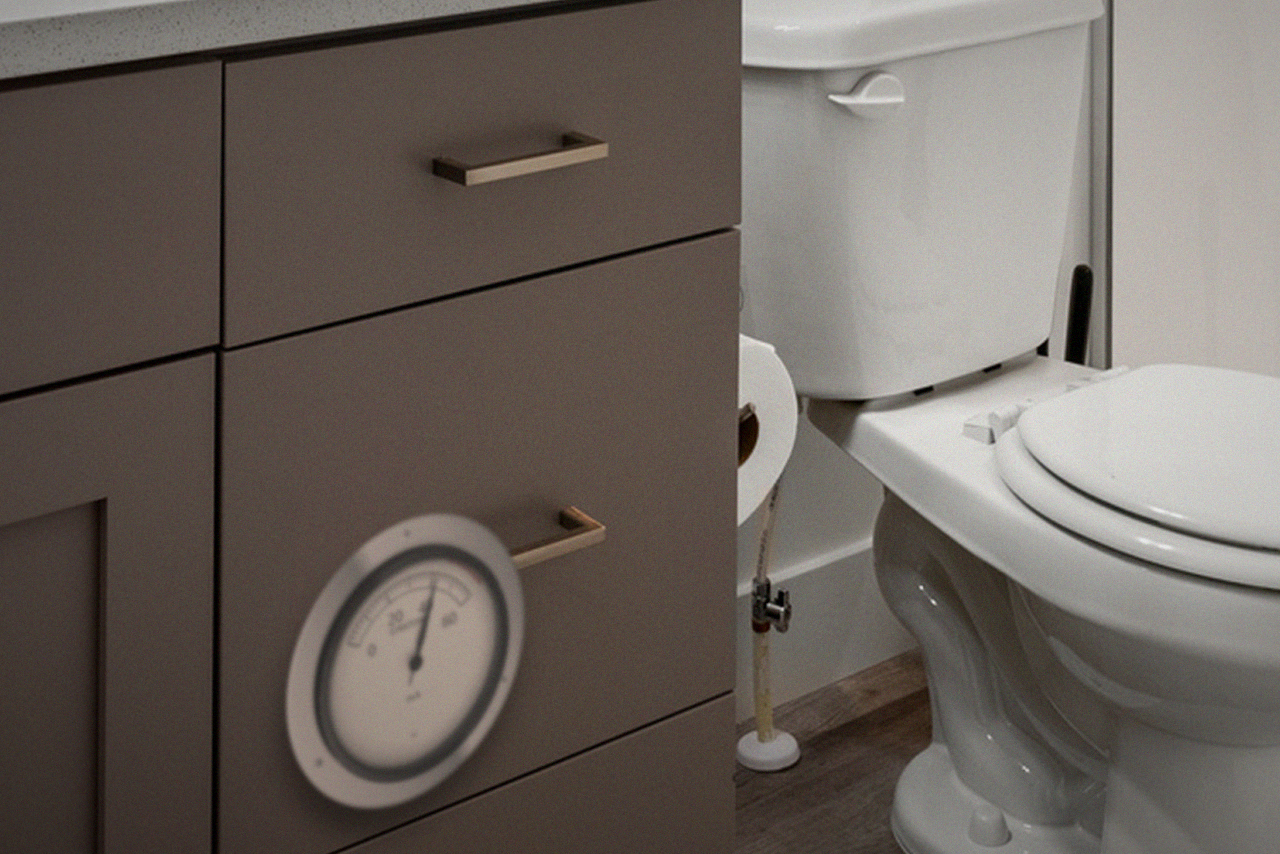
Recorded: 40 (mA)
